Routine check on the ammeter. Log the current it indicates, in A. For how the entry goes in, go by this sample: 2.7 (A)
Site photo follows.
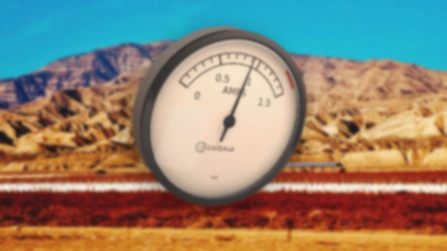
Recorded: 0.9 (A)
